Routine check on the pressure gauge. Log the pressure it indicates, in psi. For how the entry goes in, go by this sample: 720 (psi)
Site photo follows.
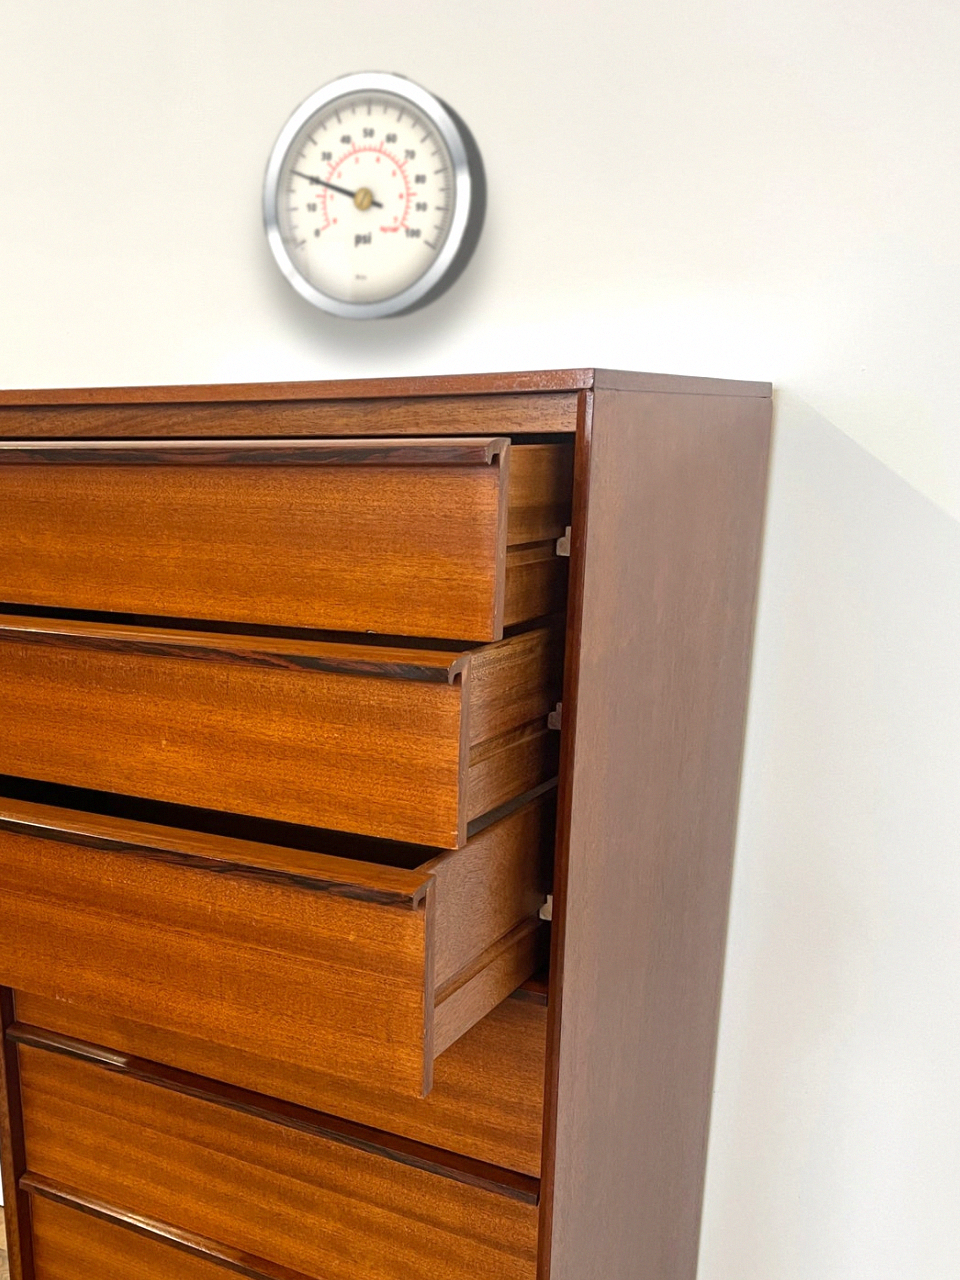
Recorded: 20 (psi)
